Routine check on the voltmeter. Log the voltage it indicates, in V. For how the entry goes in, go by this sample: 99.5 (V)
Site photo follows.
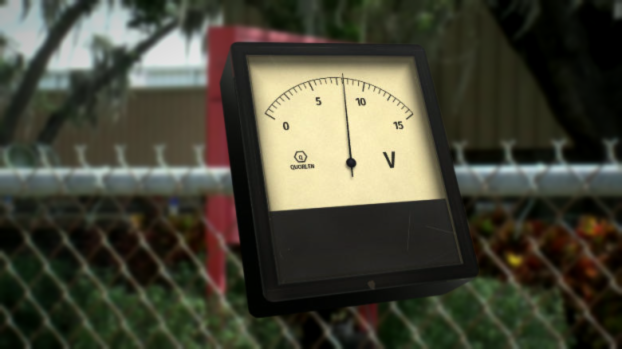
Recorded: 8 (V)
